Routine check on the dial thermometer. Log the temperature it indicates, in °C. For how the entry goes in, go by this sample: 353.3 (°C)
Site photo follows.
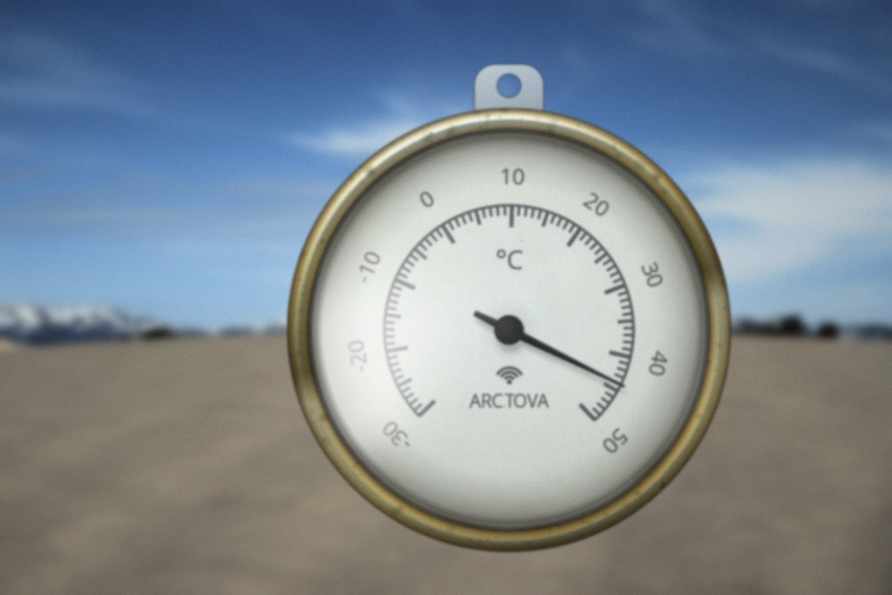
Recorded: 44 (°C)
